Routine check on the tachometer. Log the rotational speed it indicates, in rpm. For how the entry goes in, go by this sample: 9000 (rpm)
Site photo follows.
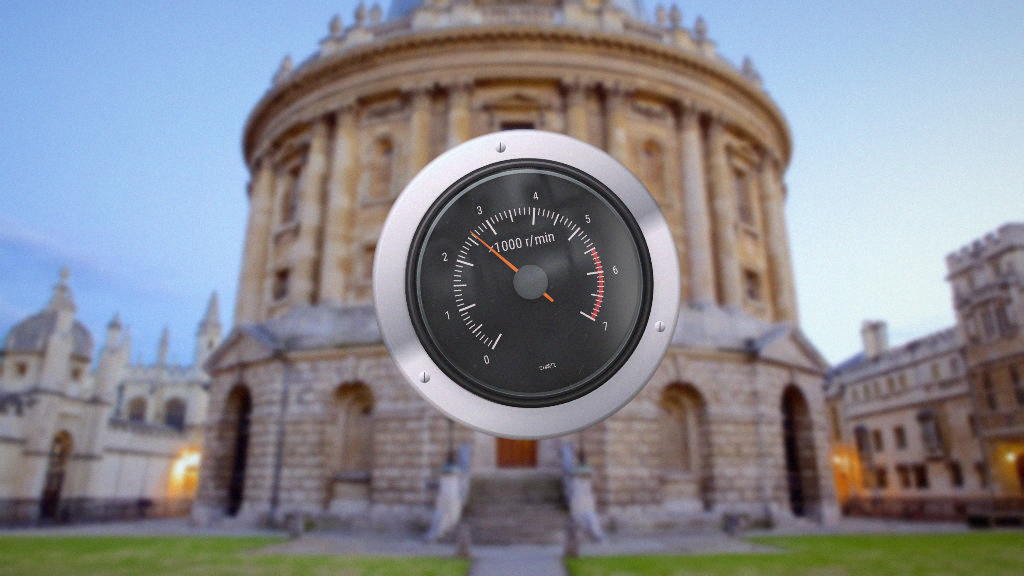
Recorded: 2600 (rpm)
